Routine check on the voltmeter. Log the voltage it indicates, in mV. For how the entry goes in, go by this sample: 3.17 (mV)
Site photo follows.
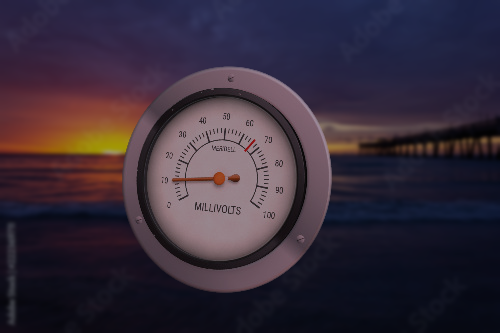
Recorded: 10 (mV)
